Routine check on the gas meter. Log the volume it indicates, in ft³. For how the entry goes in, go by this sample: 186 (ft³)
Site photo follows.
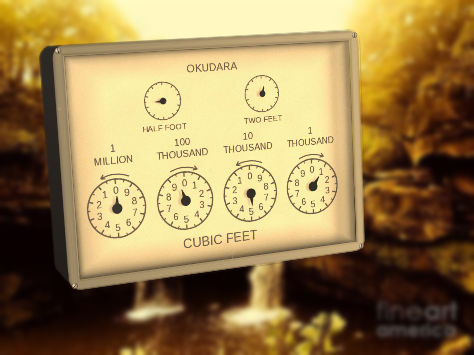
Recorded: 995100 (ft³)
